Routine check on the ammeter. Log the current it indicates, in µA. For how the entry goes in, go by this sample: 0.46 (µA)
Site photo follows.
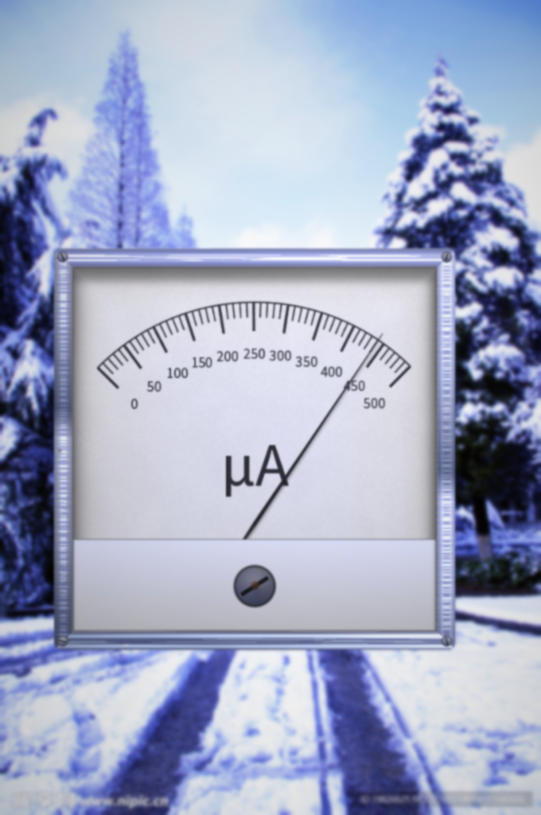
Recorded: 440 (µA)
